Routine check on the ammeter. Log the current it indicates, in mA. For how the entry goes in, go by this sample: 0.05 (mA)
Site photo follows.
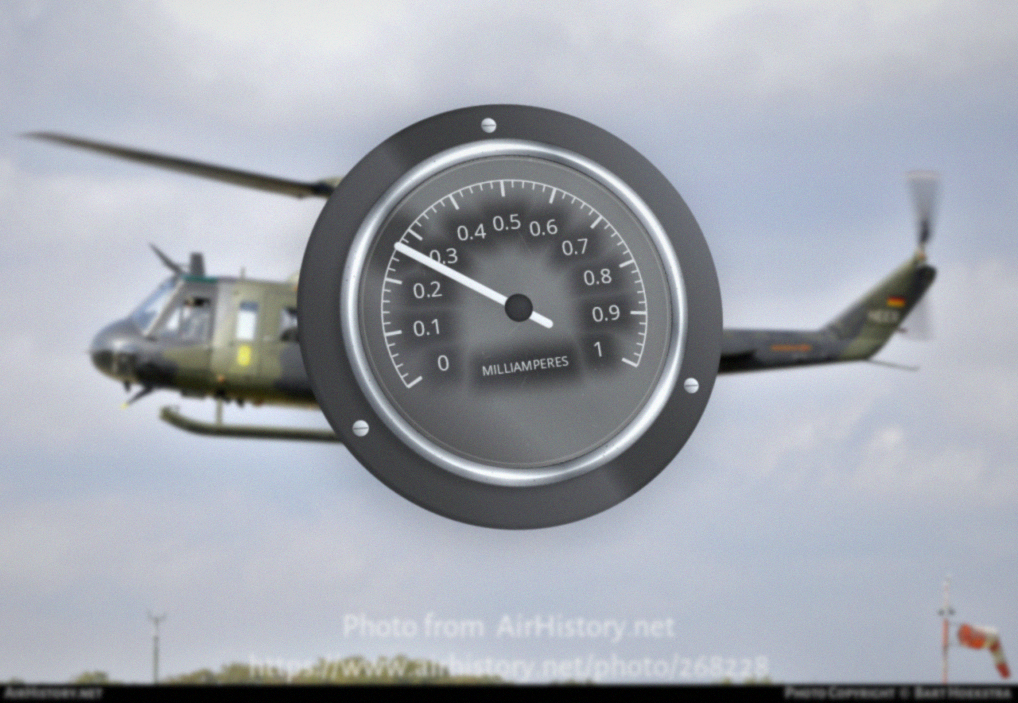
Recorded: 0.26 (mA)
